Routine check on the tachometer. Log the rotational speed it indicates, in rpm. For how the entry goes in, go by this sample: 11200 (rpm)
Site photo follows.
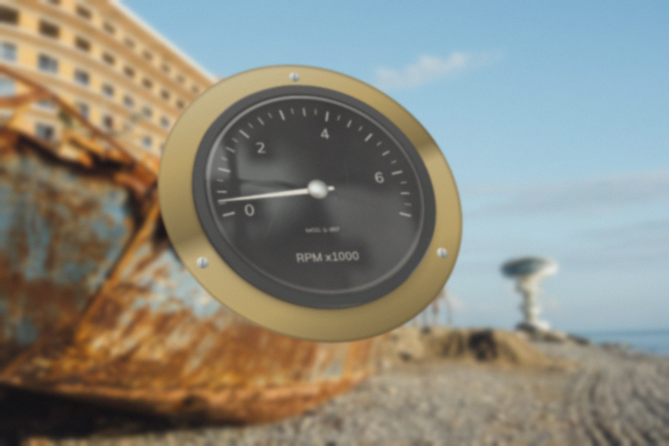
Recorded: 250 (rpm)
